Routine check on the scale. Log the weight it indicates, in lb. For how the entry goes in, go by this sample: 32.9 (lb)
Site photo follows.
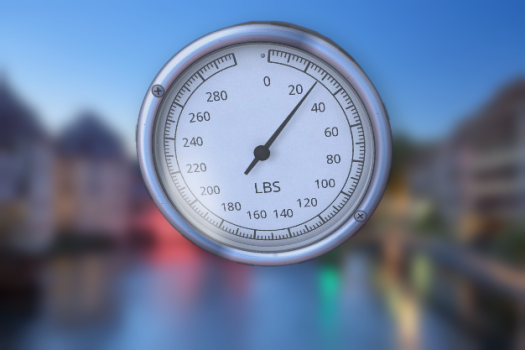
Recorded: 28 (lb)
